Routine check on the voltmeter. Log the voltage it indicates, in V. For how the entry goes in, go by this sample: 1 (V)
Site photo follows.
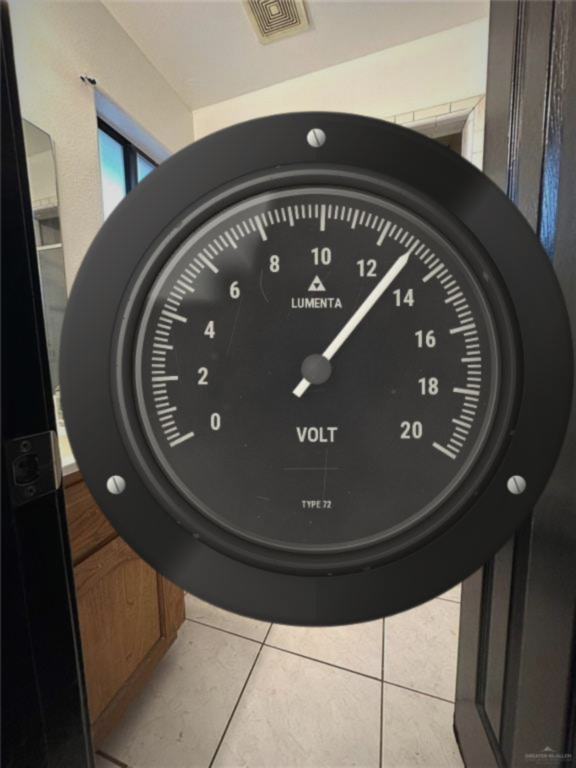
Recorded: 13 (V)
